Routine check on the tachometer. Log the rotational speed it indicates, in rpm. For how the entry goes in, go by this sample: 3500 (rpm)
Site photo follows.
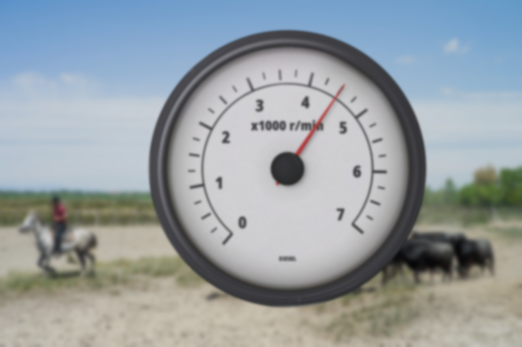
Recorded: 4500 (rpm)
